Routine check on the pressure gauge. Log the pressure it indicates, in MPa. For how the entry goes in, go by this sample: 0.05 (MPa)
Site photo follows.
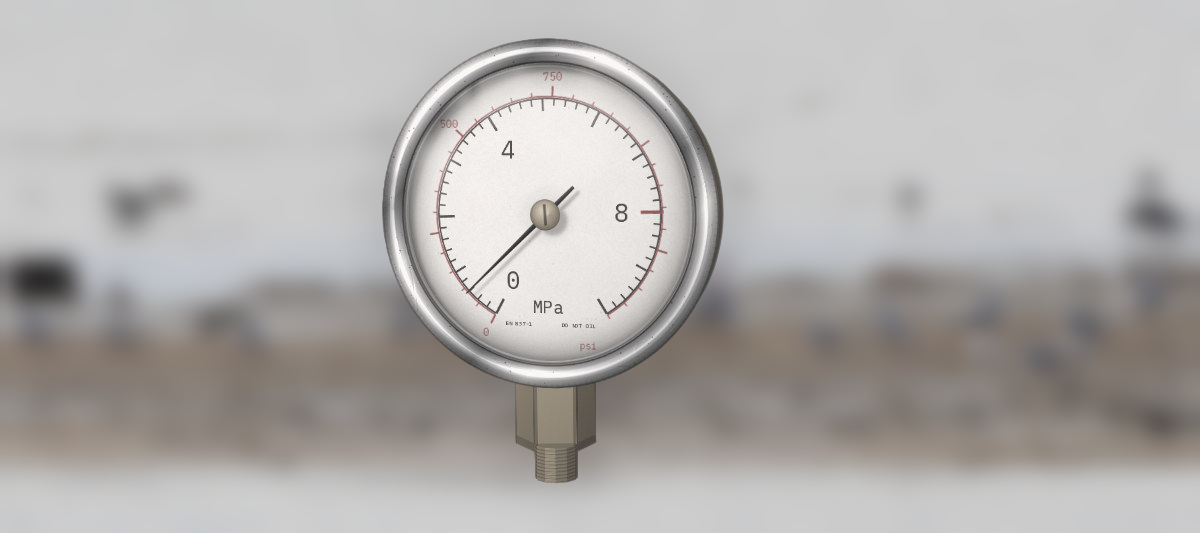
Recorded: 0.6 (MPa)
